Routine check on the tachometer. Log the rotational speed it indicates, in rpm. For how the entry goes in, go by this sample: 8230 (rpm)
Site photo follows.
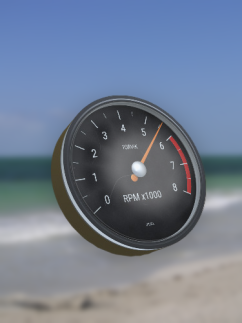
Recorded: 5500 (rpm)
